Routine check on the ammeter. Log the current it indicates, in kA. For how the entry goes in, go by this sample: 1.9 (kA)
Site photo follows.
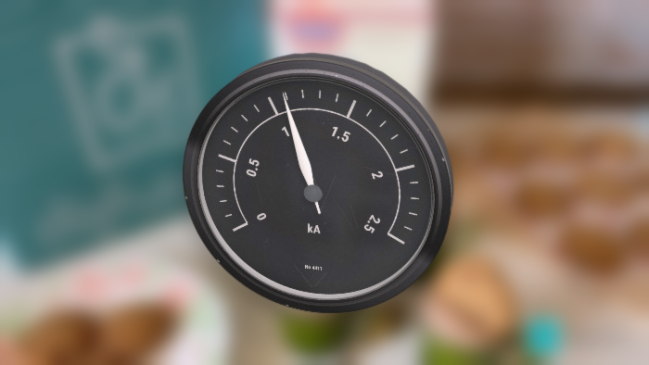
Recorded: 1.1 (kA)
